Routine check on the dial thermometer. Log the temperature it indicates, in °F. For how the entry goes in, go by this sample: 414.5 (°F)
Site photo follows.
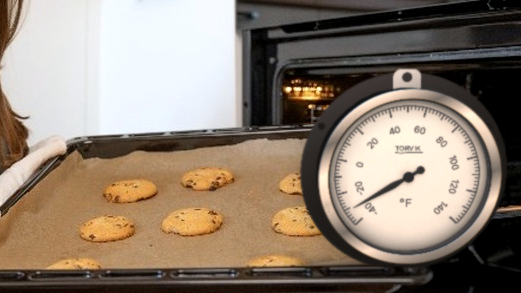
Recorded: -30 (°F)
